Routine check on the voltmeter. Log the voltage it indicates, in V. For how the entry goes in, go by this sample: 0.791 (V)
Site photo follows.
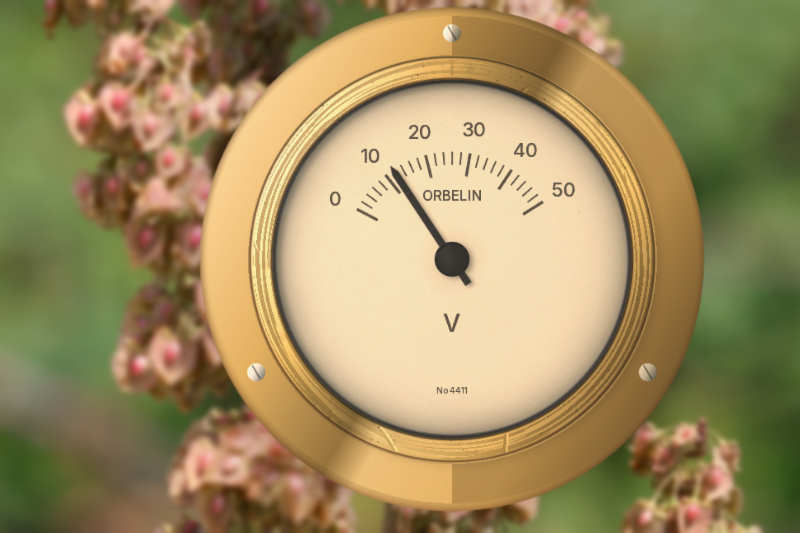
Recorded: 12 (V)
